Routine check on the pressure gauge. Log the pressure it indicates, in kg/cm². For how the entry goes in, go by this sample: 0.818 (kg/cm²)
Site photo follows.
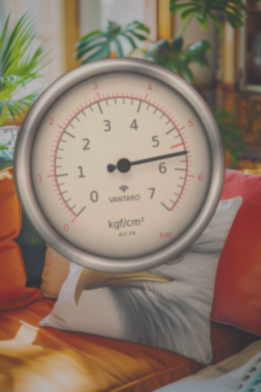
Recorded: 5.6 (kg/cm²)
